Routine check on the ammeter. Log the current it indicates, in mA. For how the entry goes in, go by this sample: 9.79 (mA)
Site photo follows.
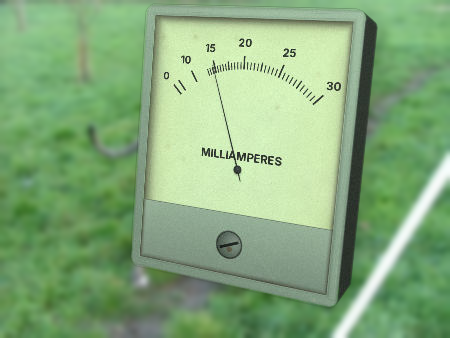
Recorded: 15 (mA)
